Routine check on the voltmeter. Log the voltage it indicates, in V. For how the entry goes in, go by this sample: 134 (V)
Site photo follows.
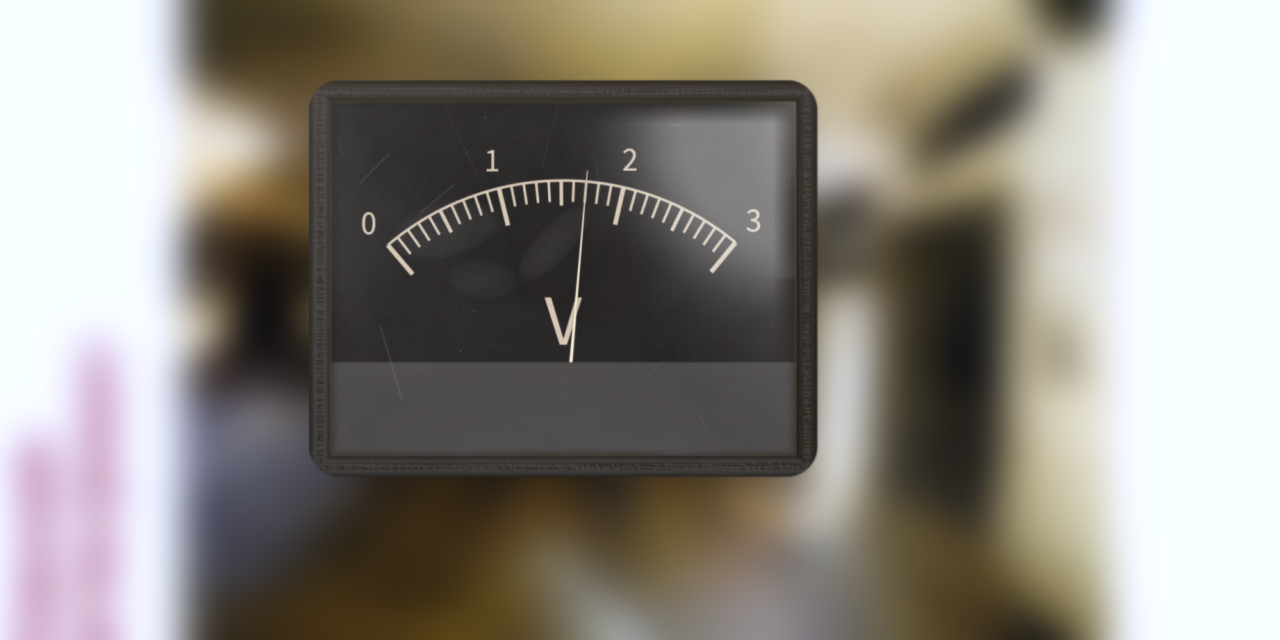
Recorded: 1.7 (V)
